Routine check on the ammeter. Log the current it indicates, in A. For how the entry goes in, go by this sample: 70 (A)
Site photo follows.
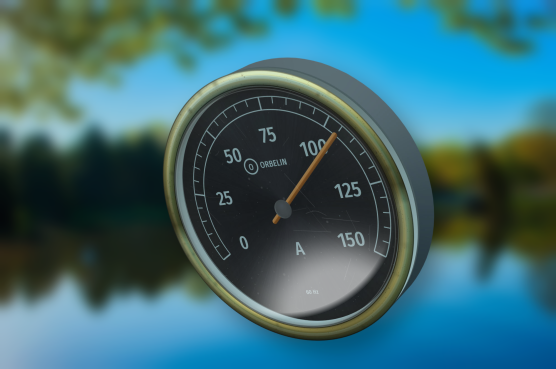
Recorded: 105 (A)
